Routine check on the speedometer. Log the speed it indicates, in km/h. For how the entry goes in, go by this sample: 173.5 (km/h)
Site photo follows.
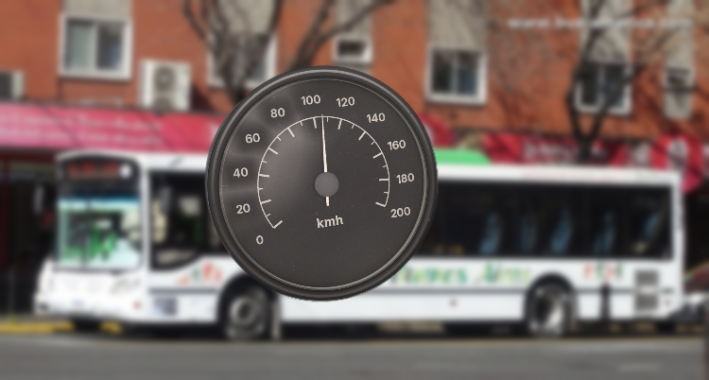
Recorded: 105 (km/h)
